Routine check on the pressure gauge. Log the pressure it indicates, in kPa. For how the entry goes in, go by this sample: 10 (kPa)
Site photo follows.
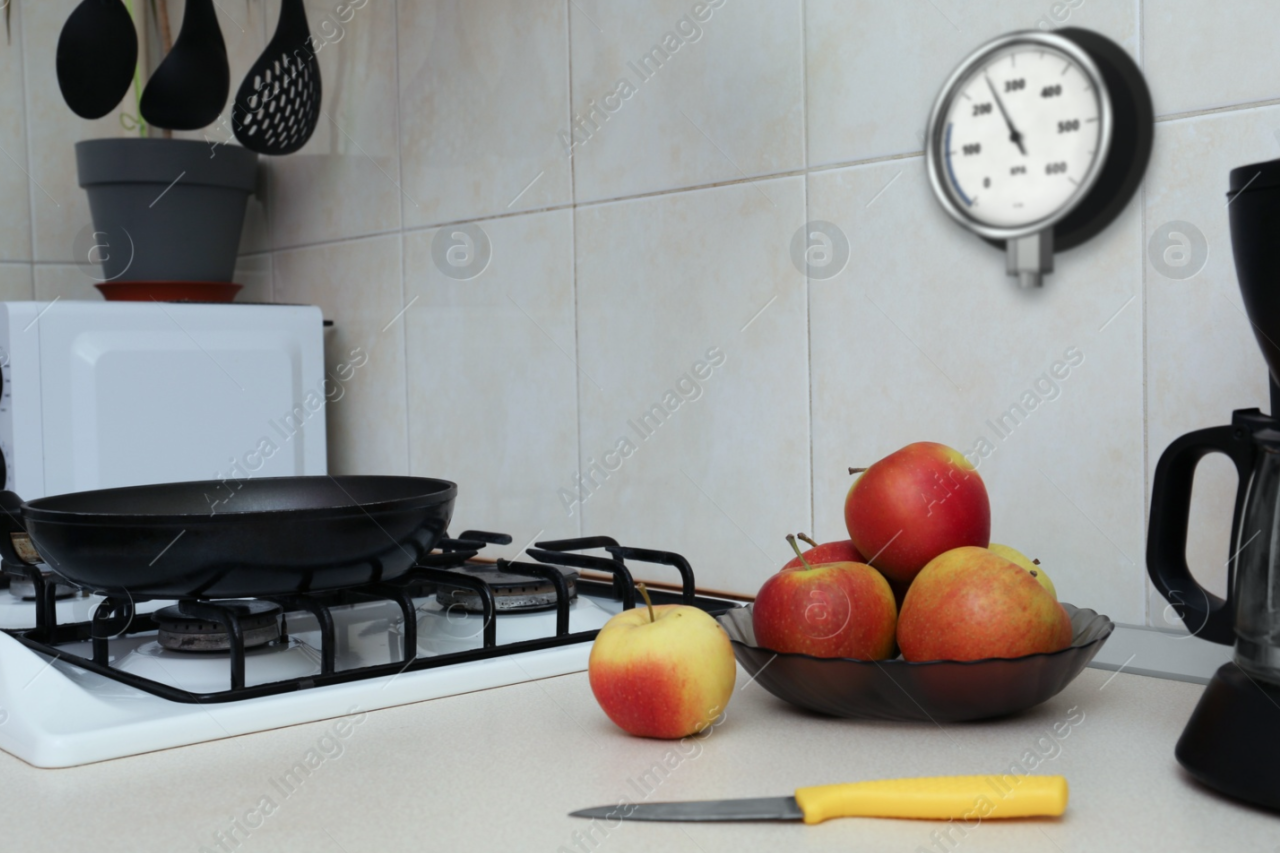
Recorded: 250 (kPa)
